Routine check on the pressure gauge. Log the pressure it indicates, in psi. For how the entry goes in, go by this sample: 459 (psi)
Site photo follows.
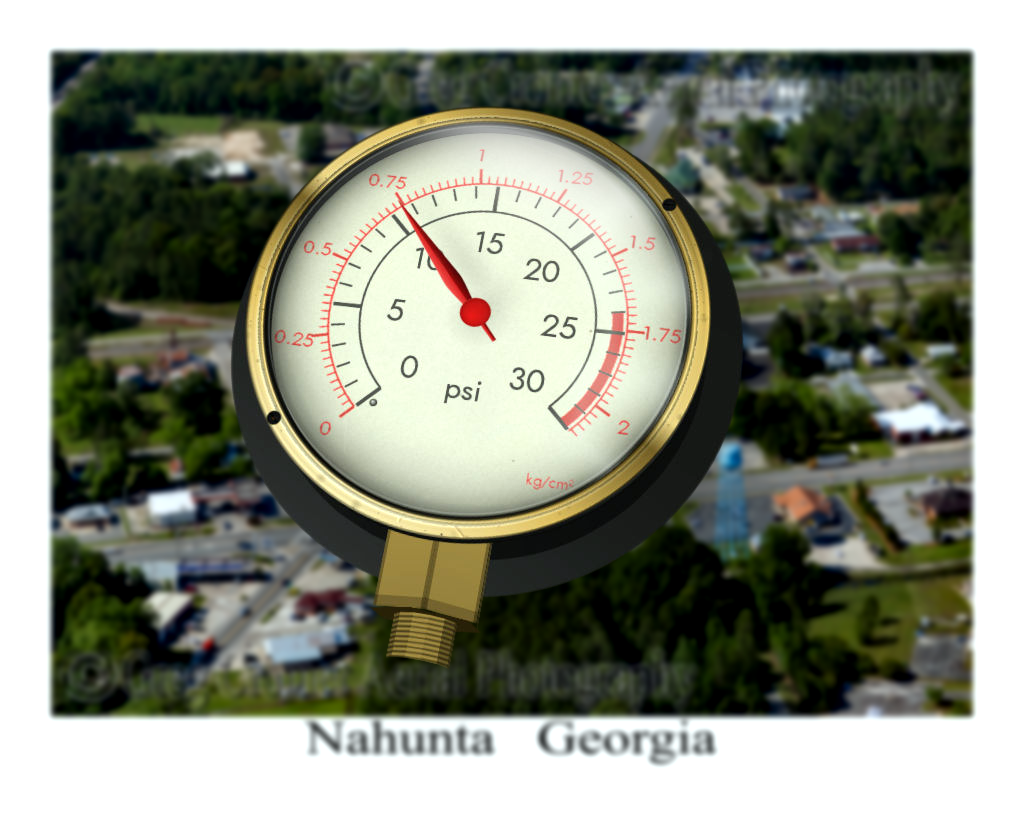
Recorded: 10.5 (psi)
